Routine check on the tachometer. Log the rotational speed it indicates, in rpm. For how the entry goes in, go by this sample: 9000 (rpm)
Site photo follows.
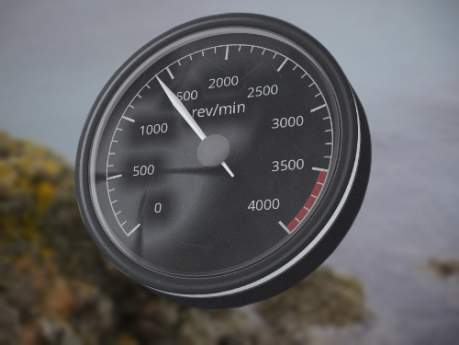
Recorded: 1400 (rpm)
